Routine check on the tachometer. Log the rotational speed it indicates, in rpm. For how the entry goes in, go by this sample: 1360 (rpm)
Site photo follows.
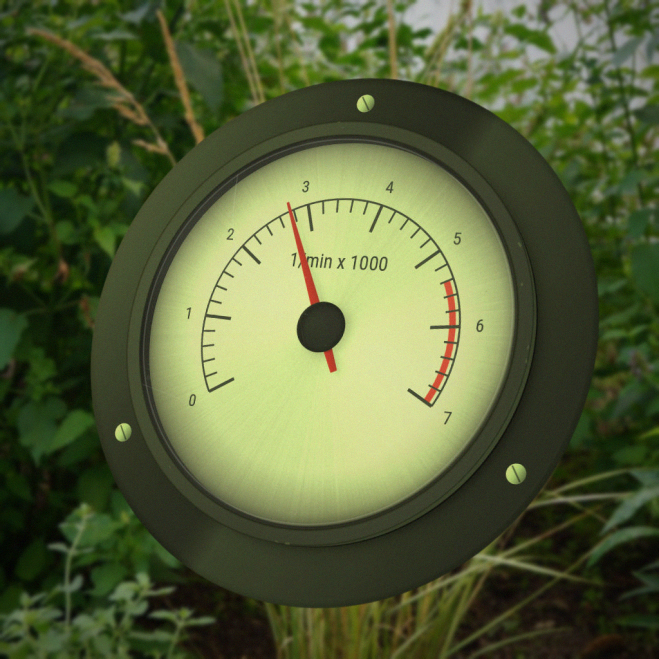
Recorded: 2800 (rpm)
